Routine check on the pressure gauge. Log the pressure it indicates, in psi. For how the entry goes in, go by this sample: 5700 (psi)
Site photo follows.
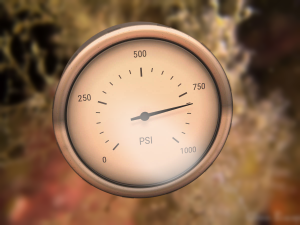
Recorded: 800 (psi)
